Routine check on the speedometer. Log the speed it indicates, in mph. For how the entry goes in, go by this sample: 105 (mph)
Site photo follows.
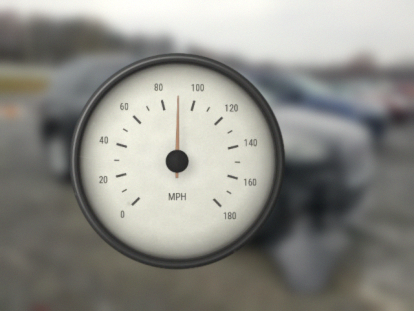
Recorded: 90 (mph)
